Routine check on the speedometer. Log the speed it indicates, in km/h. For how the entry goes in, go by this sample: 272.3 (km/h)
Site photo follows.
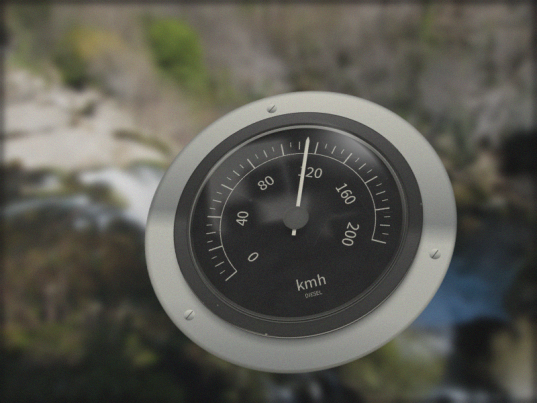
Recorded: 115 (km/h)
